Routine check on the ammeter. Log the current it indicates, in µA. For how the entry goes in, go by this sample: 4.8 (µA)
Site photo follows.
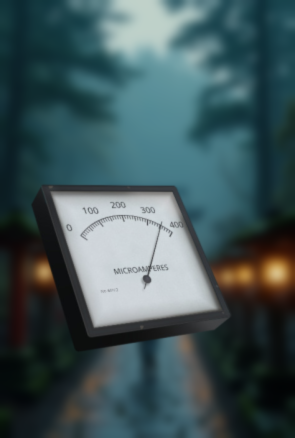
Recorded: 350 (µA)
